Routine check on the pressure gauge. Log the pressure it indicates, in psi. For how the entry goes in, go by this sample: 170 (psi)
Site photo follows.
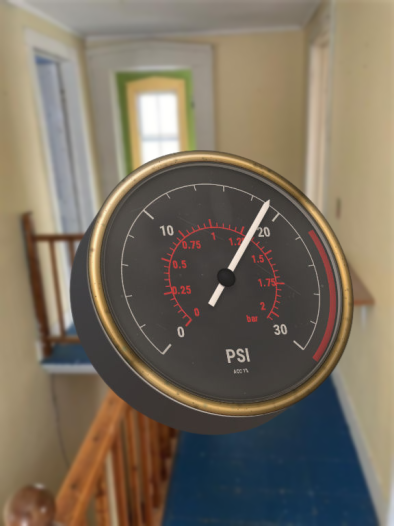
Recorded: 19 (psi)
